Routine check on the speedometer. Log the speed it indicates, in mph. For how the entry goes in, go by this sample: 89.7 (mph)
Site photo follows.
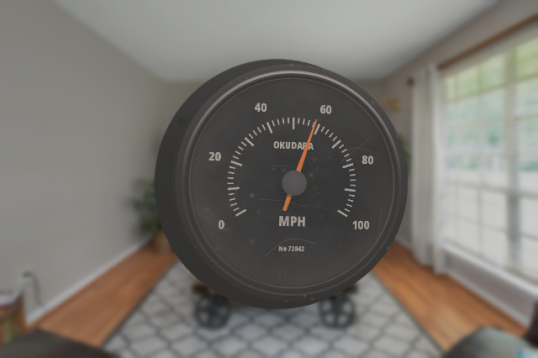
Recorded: 58 (mph)
